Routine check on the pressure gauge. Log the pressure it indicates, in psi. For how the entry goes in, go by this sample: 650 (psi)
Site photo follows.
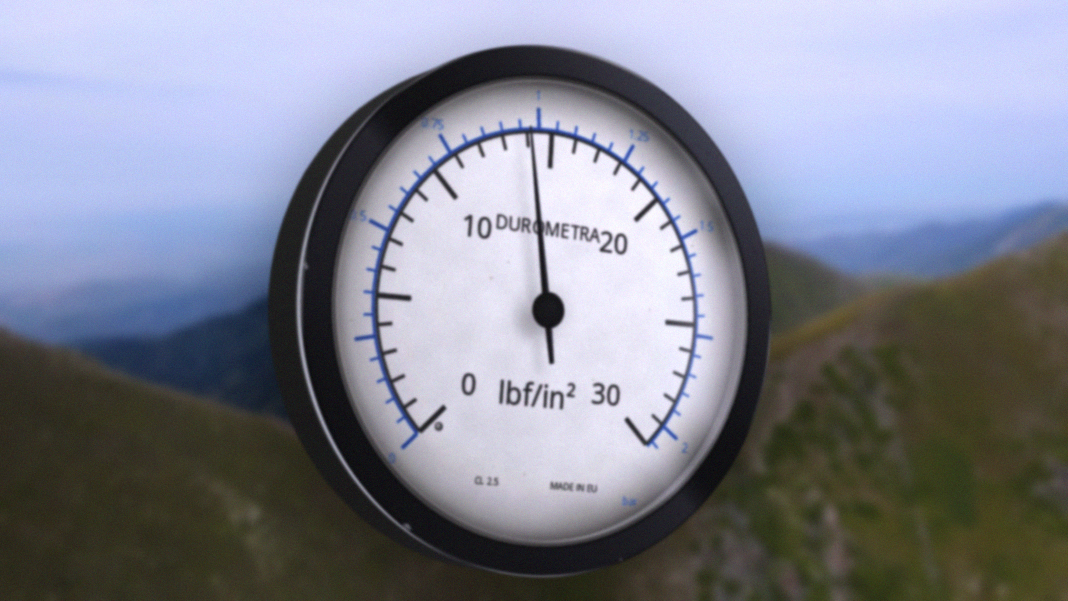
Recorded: 14 (psi)
